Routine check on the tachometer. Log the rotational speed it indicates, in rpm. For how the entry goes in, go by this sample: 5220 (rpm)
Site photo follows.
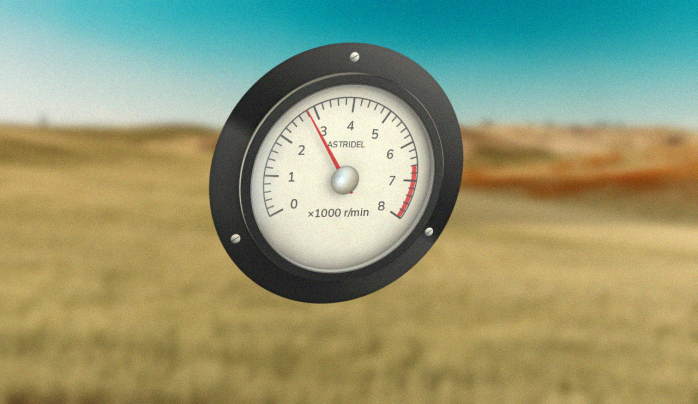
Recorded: 2800 (rpm)
